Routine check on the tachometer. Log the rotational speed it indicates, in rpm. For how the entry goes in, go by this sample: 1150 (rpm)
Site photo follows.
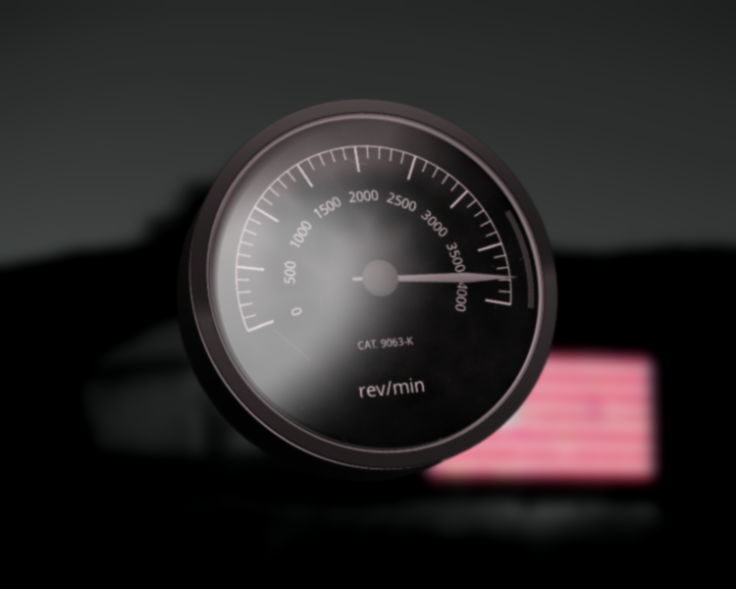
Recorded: 3800 (rpm)
